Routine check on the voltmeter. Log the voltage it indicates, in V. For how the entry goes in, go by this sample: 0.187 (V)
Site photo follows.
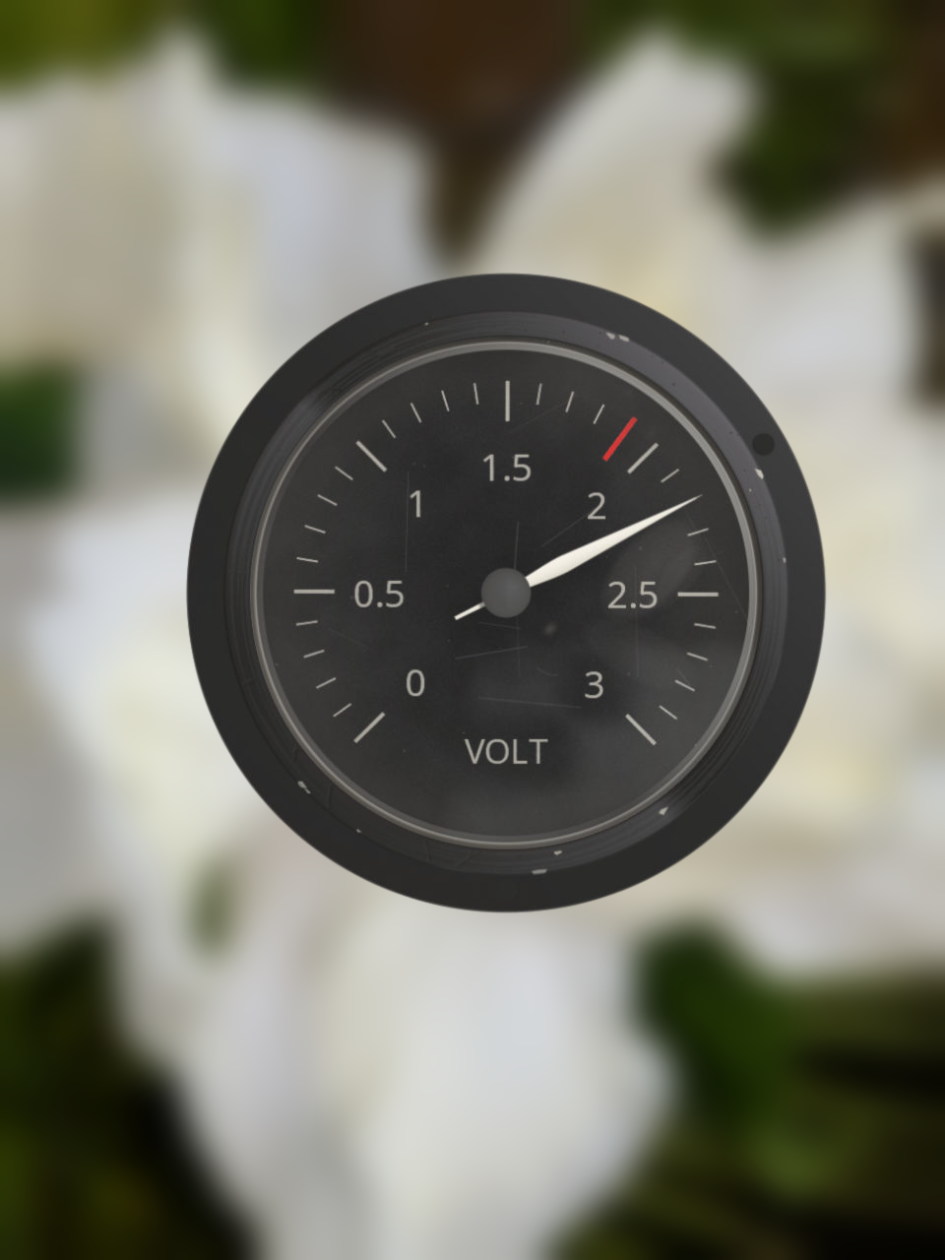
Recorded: 2.2 (V)
